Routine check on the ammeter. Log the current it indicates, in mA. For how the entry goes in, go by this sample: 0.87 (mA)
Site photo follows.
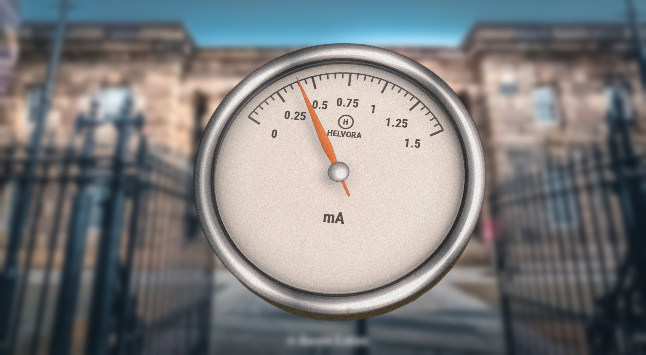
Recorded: 0.4 (mA)
